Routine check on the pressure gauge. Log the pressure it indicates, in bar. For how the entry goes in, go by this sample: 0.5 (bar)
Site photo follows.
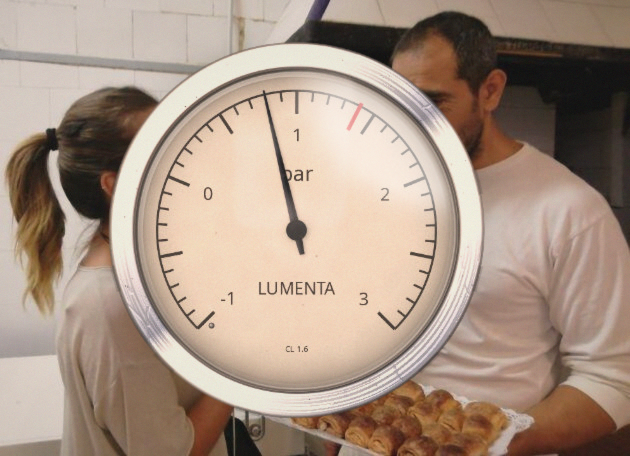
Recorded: 0.8 (bar)
